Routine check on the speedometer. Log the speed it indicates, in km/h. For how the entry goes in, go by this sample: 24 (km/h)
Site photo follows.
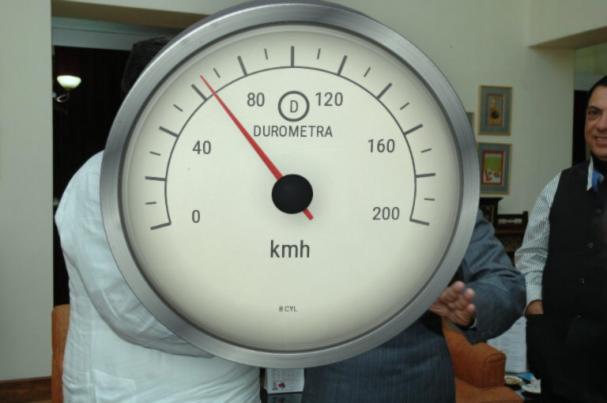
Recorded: 65 (km/h)
